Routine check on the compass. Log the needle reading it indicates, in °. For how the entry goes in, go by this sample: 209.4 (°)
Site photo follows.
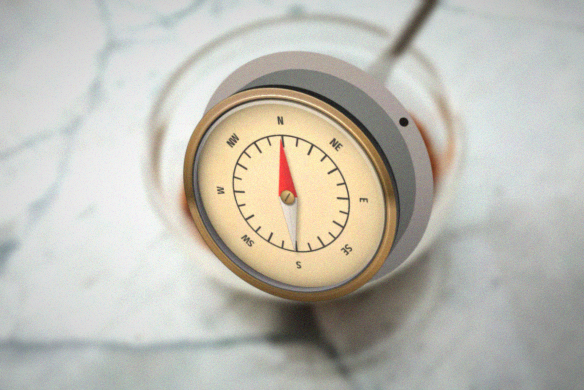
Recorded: 0 (°)
